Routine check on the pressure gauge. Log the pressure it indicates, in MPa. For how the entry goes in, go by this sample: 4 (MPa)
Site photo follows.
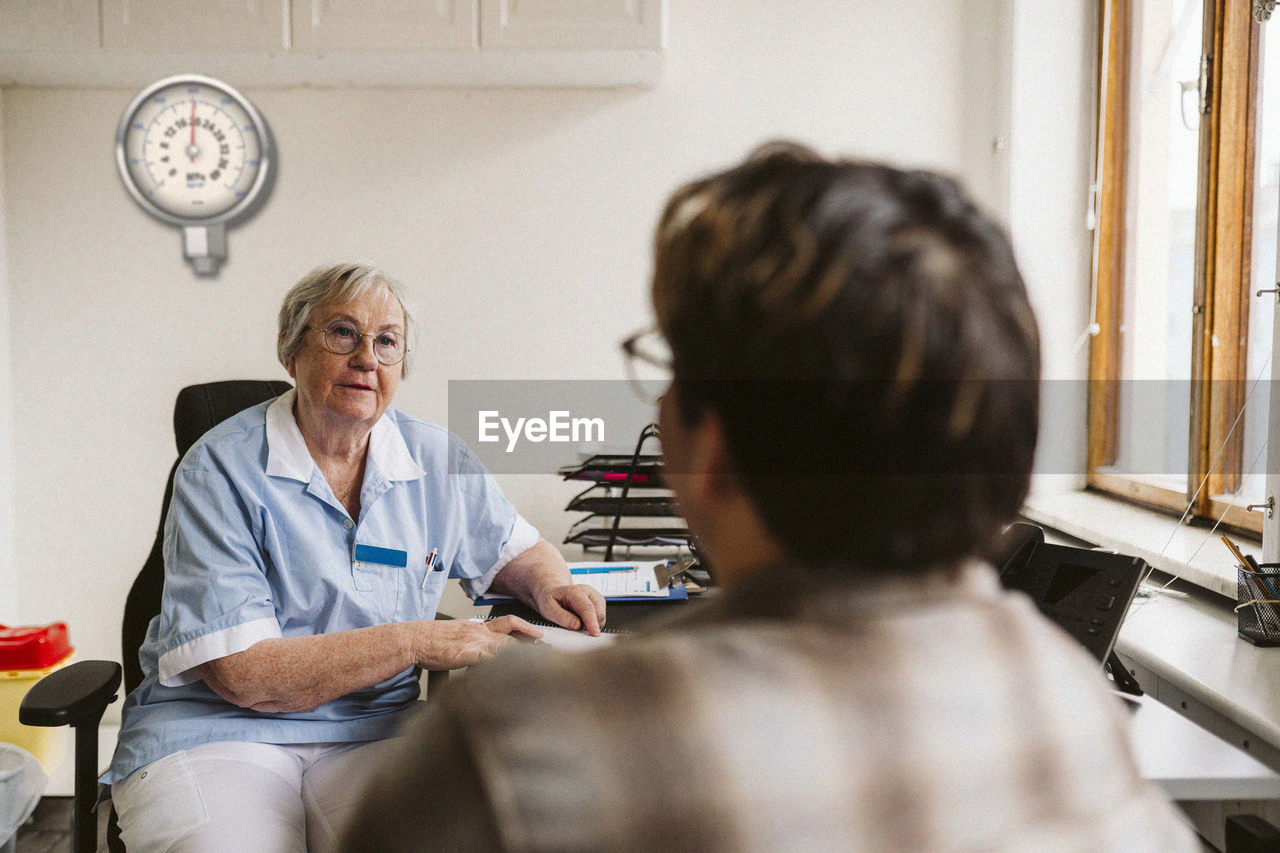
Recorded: 20 (MPa)
